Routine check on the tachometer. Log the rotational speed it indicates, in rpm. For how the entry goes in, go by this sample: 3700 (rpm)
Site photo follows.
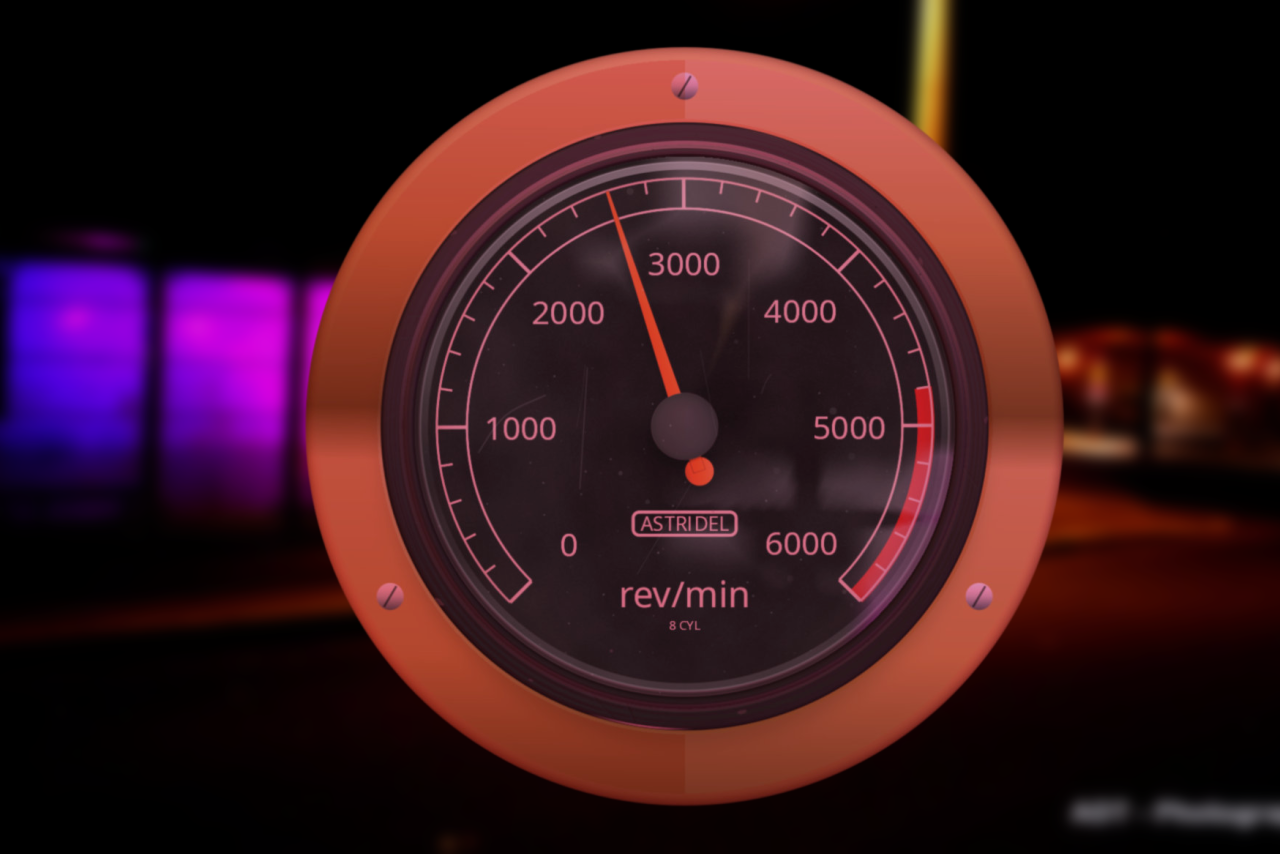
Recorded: 2600 (rpm)
